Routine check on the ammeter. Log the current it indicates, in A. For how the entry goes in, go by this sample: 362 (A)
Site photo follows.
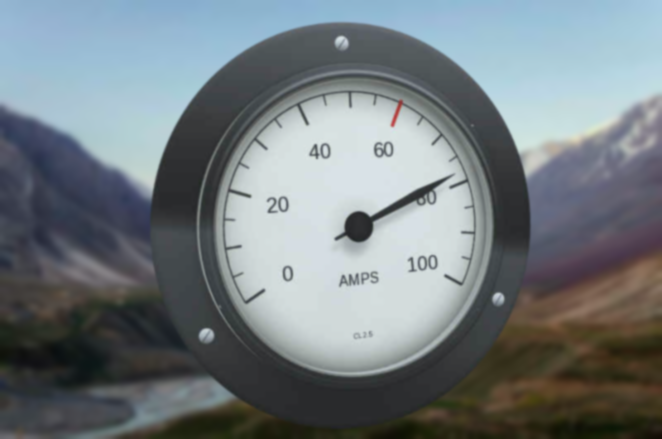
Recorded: 77.5 (A)
